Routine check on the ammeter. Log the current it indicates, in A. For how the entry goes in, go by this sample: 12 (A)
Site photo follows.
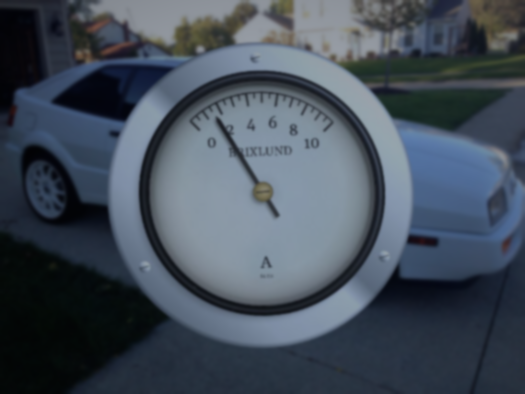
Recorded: 1.5 (A)
